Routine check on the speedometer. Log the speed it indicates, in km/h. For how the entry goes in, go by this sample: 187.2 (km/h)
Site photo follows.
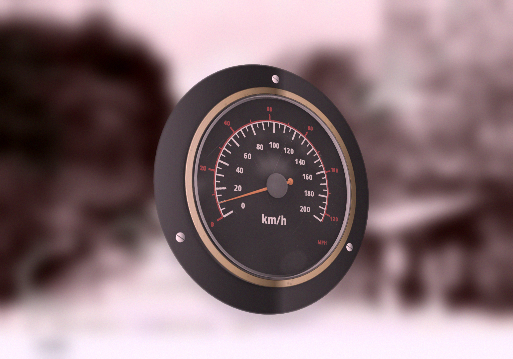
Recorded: 10 (km/h)
